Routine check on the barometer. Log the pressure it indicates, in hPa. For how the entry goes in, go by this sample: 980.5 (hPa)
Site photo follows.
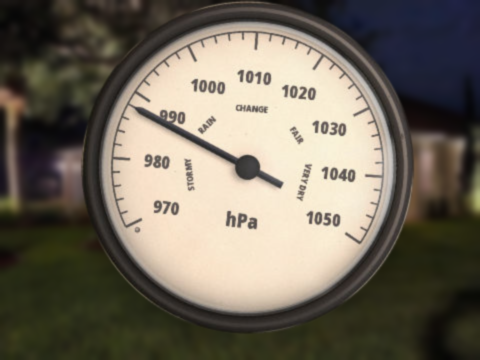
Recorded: 988 (hPa)
